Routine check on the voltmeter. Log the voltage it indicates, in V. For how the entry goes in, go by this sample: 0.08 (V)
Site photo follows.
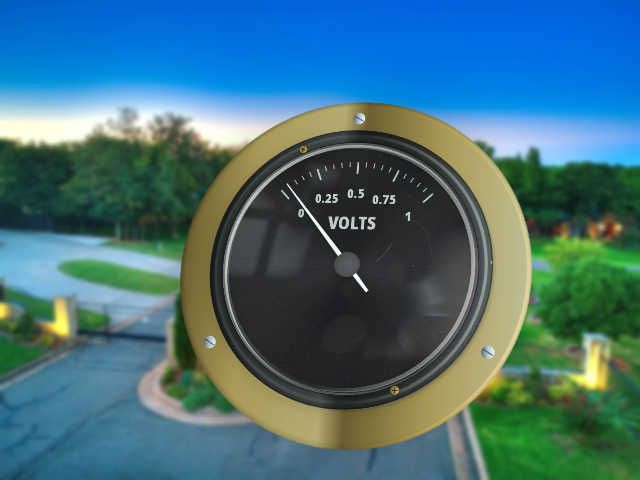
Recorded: 0.05 (V)
